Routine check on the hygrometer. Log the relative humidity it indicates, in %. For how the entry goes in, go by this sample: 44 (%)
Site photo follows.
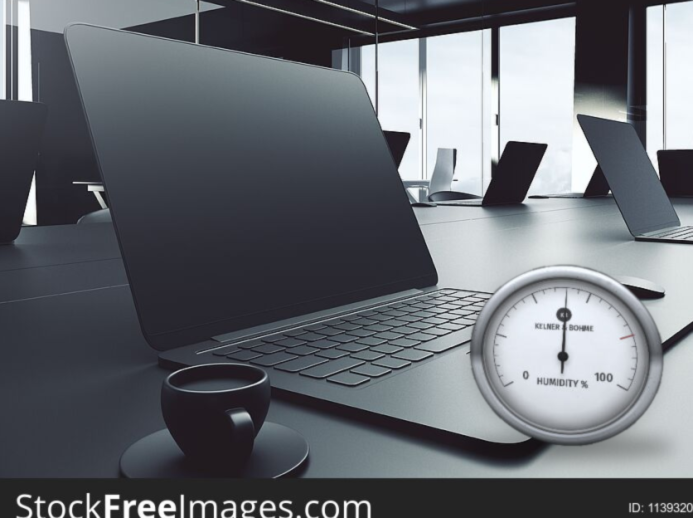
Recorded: 52 (%)
